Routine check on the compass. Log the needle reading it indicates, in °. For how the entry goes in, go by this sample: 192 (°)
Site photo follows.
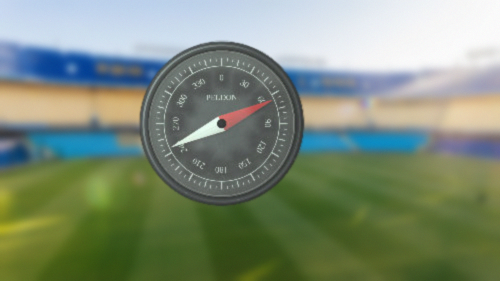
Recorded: 65 (°)
